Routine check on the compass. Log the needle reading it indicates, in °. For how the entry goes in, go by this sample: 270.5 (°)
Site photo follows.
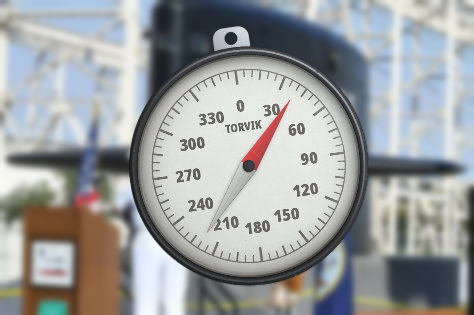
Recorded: 40 (°)
